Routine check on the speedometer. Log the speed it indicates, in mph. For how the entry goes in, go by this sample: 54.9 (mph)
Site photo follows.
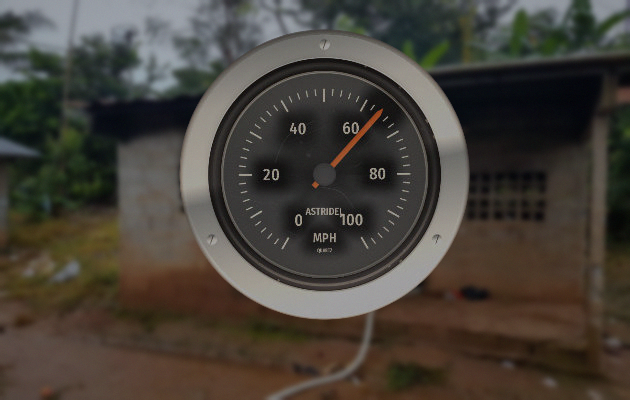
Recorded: 64 (mph)
